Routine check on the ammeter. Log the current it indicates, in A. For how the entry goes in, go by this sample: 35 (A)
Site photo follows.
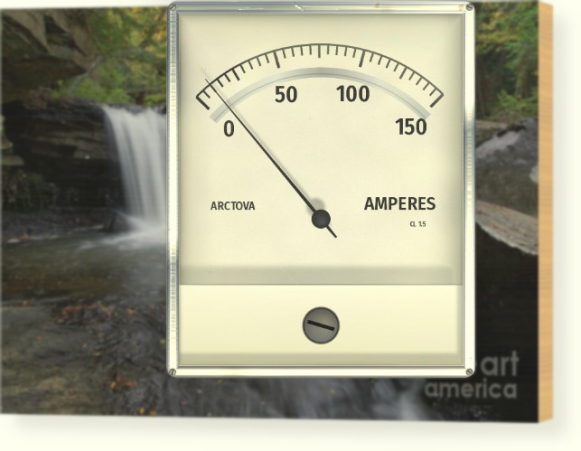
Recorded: 10 (A)
